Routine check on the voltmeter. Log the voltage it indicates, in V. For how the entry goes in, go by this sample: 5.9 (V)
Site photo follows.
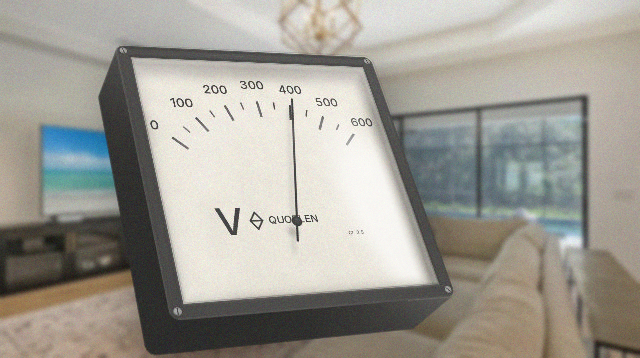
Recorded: 400 (V)
